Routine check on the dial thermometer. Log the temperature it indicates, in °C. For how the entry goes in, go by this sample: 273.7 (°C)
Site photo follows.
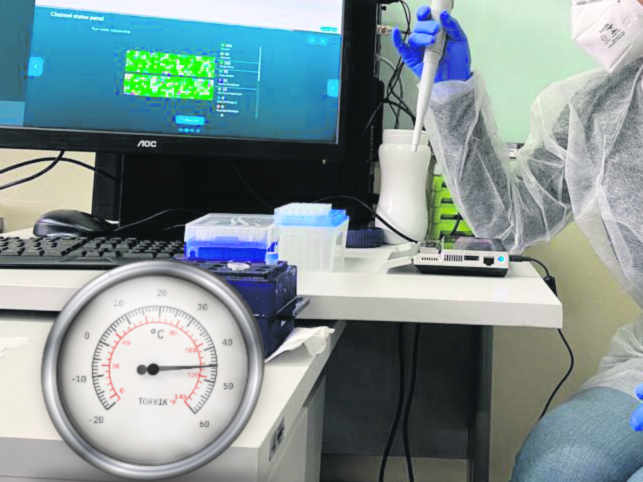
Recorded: 45 (°C)
